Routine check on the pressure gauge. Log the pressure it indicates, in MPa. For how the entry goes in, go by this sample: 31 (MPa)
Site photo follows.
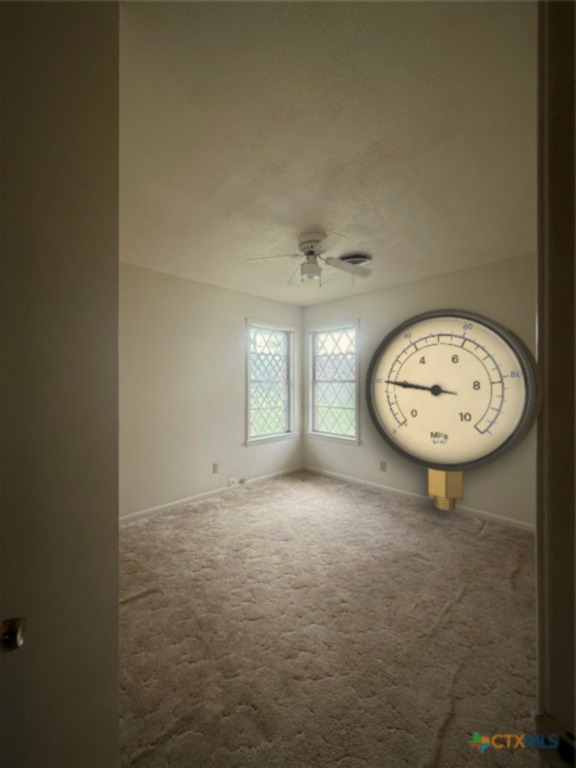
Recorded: 2 (MPa)
